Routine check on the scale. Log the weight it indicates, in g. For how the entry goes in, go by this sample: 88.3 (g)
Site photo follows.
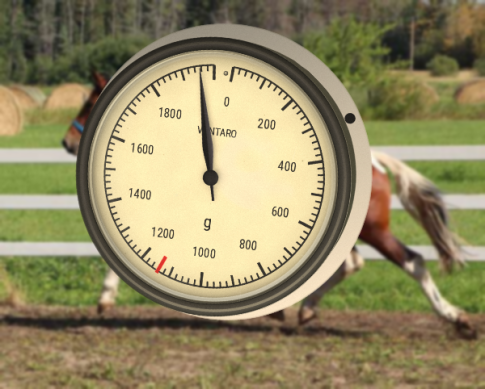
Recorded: 1960 (g)
